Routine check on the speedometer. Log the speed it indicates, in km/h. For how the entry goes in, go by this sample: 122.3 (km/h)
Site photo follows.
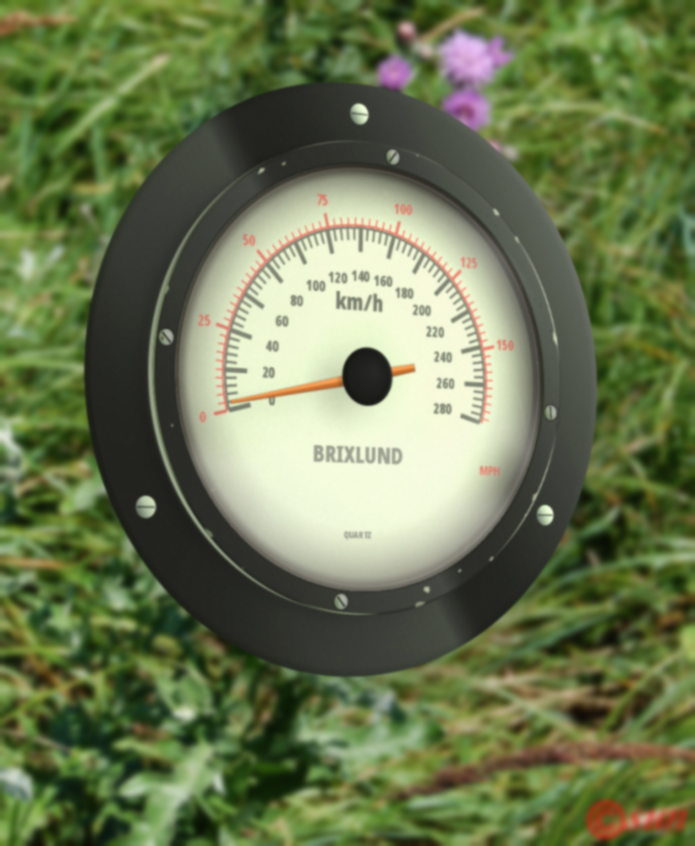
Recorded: 4 (km/h)
